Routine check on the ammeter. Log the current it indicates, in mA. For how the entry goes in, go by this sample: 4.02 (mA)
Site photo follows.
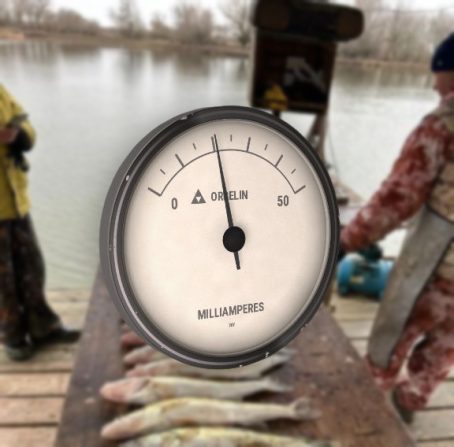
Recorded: 20 (mA)
